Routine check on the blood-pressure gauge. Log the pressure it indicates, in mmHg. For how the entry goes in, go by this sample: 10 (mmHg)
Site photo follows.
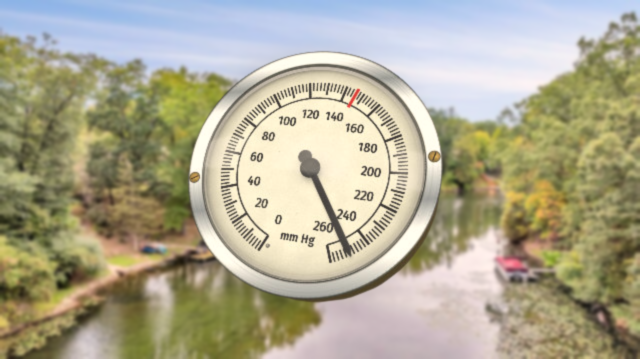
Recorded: 250 (mmHg)
